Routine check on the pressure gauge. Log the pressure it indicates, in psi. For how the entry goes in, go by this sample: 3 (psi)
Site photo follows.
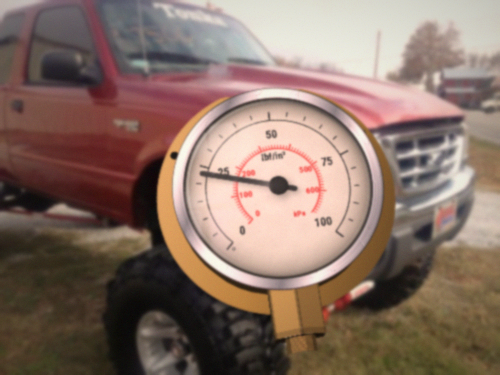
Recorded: 22.5 (psi)
